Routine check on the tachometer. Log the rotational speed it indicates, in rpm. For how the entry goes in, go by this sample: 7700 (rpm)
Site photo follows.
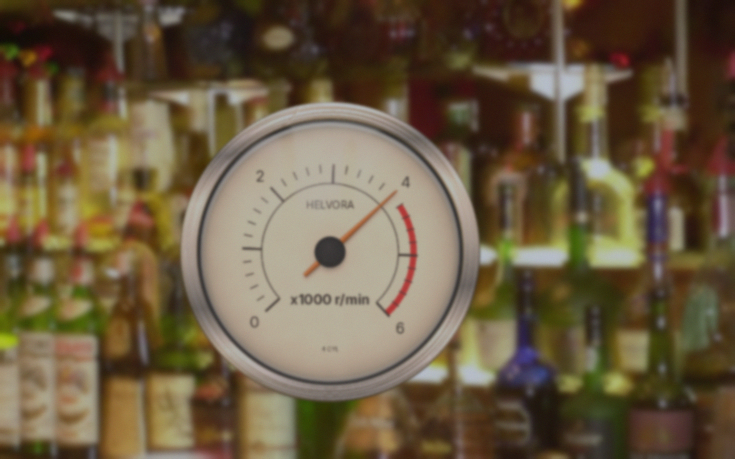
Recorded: 4000 (rpm)
